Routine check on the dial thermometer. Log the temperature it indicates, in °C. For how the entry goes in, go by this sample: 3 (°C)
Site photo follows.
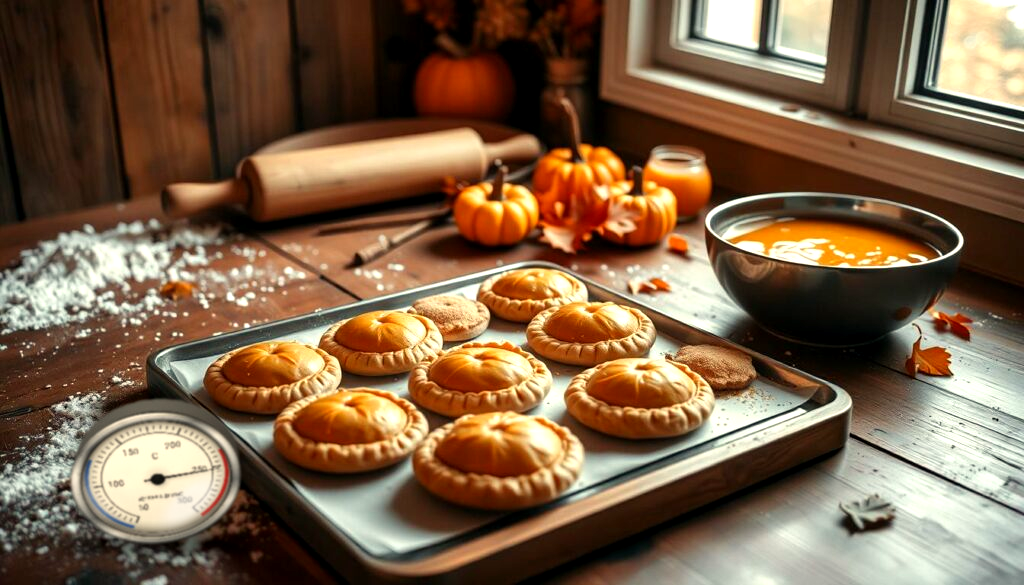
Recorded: 250 (°C)
